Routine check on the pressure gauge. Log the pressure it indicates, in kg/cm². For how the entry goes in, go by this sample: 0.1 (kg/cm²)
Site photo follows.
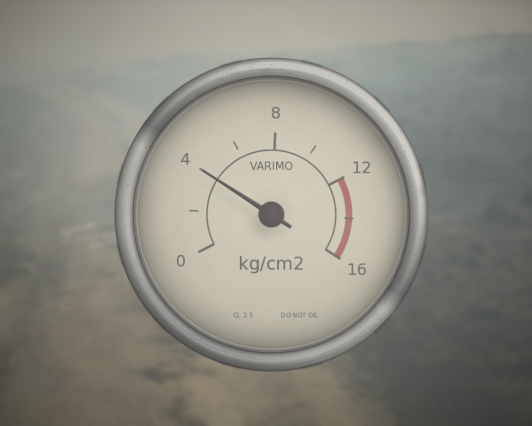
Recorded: 4 (kg/cm²)
